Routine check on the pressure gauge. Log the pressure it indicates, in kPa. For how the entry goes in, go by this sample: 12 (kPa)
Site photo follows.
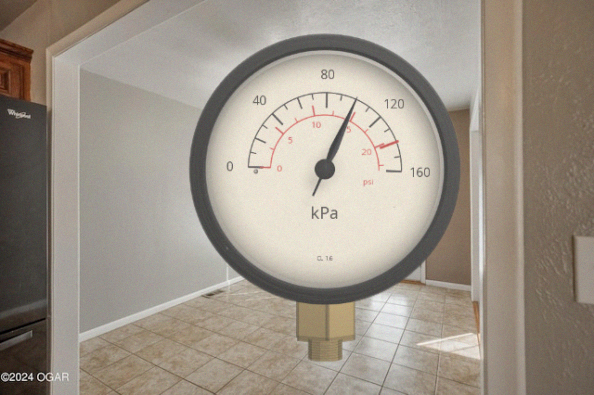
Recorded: 100 (kPa)
